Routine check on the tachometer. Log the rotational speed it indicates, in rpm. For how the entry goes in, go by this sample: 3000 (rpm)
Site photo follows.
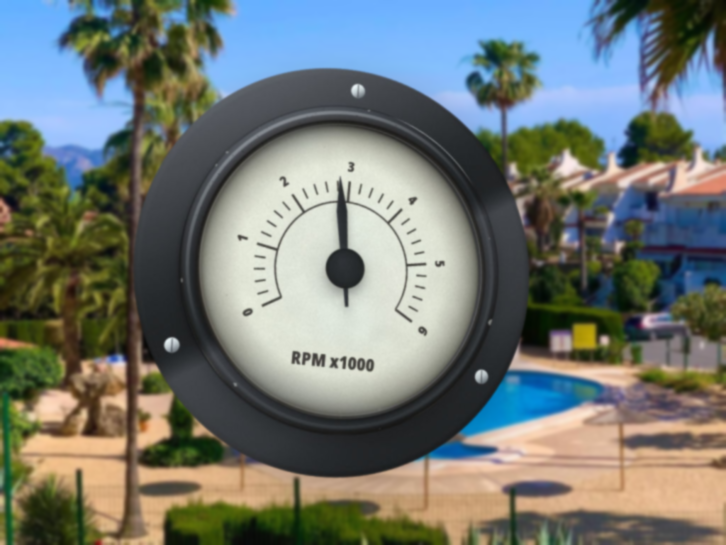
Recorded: 2800 (rpm)
